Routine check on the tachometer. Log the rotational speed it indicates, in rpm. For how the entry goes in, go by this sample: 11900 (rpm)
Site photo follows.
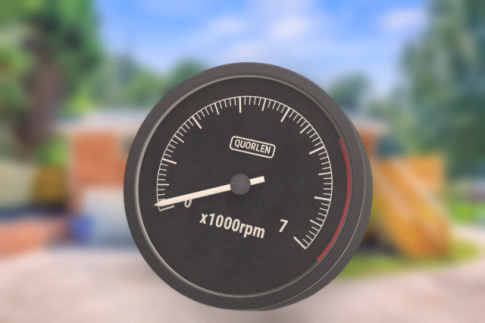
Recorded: 100 (rpm)
